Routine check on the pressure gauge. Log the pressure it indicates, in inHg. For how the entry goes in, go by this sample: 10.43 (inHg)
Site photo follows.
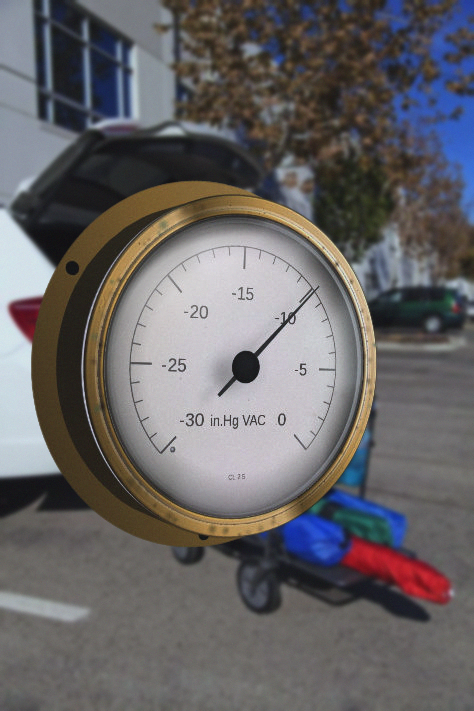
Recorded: -10 (inHg)
